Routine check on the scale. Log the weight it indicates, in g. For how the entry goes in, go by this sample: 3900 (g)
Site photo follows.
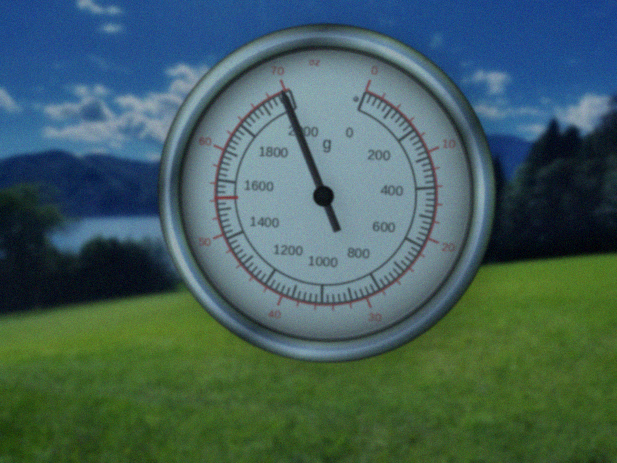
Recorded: 1980 (g)
